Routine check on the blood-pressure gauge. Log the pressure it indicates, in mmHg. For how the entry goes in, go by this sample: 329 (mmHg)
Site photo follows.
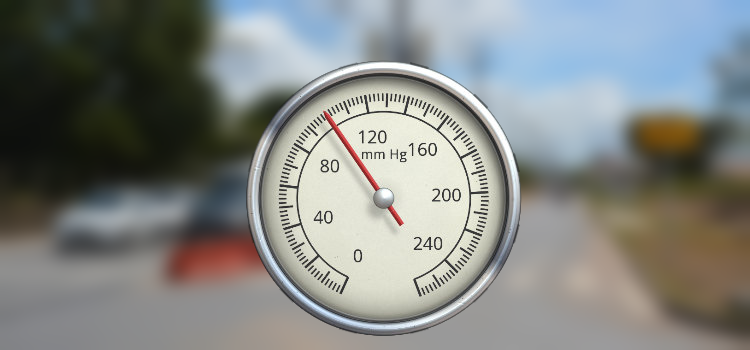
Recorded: 100 (mmHg)
